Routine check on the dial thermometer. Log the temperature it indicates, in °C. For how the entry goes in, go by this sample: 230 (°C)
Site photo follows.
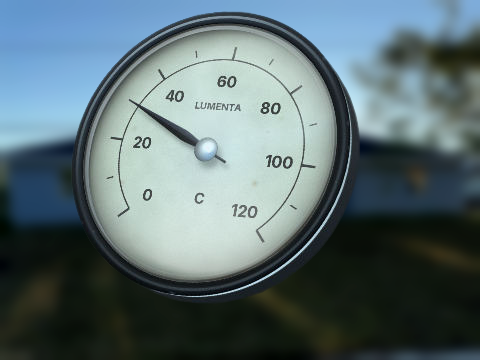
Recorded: 30 (°C)
